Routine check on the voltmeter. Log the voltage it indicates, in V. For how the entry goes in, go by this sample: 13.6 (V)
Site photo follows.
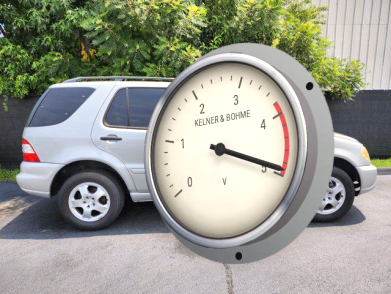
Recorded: 4.9 (V)
